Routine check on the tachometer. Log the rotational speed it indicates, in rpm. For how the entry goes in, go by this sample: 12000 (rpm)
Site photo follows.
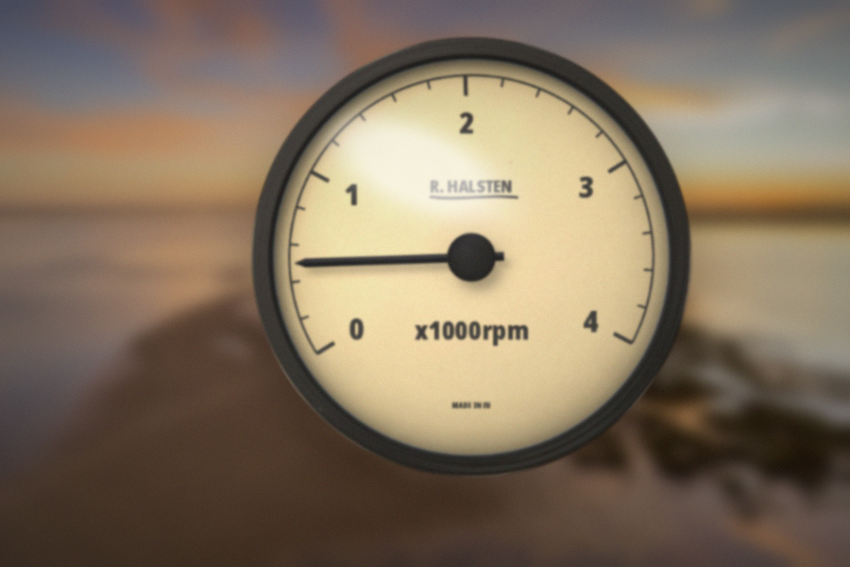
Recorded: 500 (rpm)
